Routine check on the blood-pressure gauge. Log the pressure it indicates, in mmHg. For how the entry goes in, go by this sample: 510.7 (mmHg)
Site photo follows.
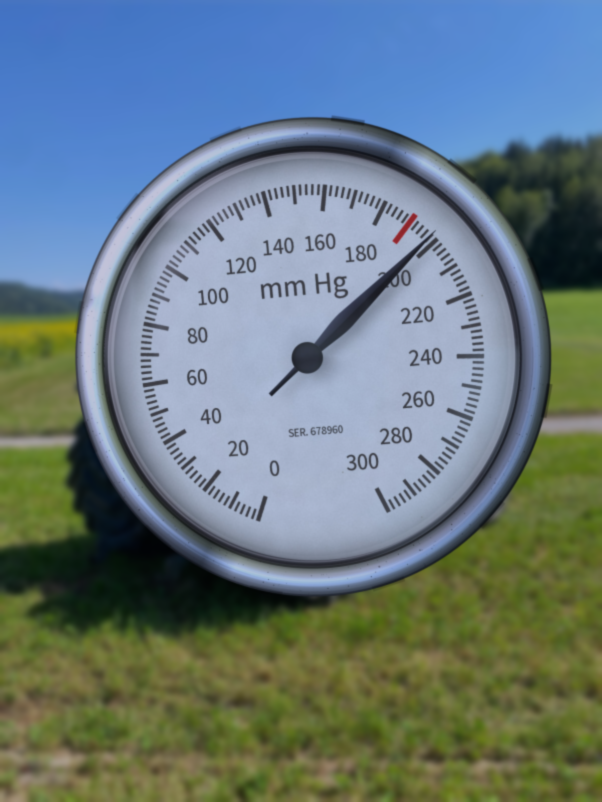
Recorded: 198 (mmHg)
